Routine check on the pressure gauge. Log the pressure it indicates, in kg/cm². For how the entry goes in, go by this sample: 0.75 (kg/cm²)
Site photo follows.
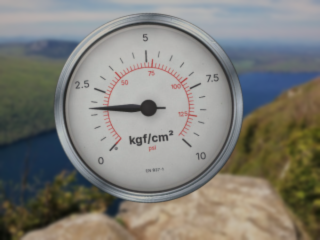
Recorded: 1.75 (kg/cm²)
